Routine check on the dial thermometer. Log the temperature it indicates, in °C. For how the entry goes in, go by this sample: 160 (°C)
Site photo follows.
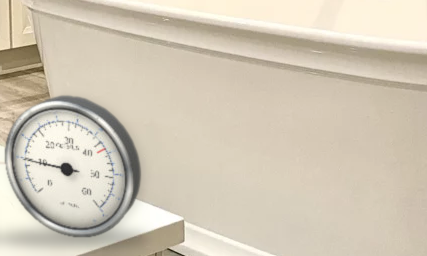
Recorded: 10 (°C)
